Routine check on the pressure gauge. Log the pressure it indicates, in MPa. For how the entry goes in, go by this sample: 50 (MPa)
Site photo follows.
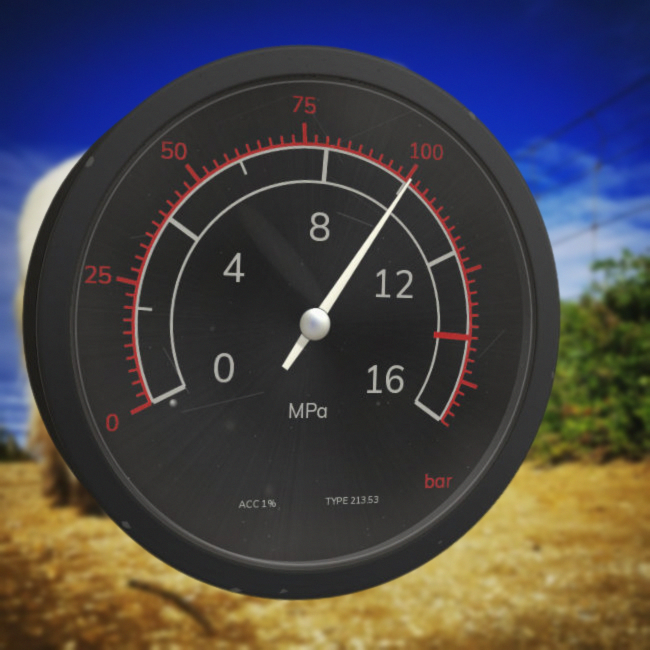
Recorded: 10 (MPa)
